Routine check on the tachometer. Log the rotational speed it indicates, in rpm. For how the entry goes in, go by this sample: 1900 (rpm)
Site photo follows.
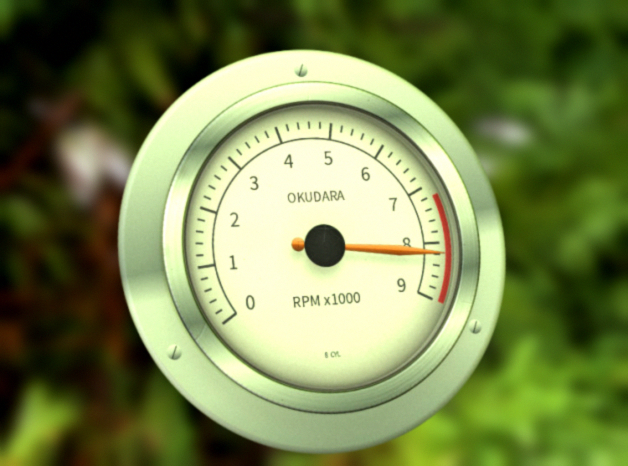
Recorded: 8200 (rpm)
